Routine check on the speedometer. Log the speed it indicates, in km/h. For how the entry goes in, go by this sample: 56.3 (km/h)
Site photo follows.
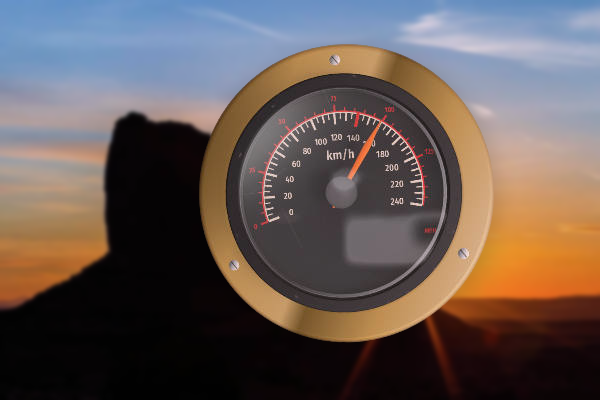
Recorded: 160 (km/h)
